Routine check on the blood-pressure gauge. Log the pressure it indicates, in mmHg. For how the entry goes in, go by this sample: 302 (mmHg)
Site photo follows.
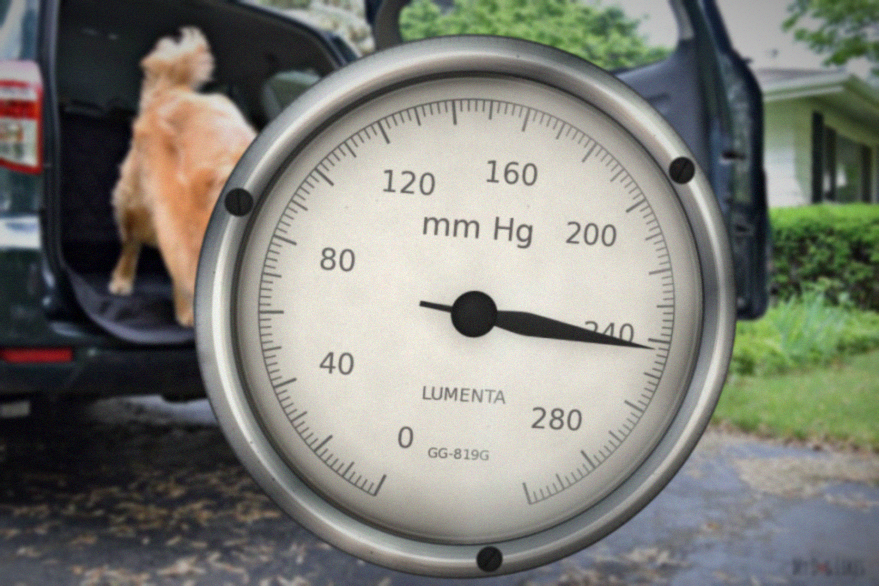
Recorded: 242 (mmHg)
